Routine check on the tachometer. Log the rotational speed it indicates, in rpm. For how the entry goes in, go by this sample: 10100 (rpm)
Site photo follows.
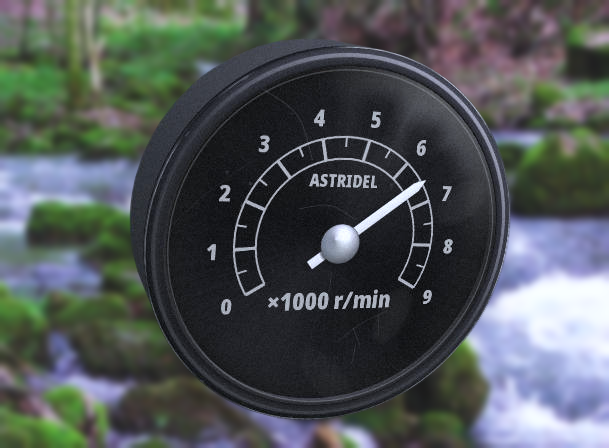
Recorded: 6500 (rpm)
